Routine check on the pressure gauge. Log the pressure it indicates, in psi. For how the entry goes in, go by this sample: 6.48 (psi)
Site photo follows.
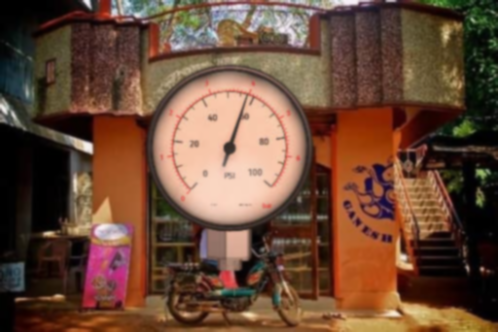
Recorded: 57.5 (psi)
